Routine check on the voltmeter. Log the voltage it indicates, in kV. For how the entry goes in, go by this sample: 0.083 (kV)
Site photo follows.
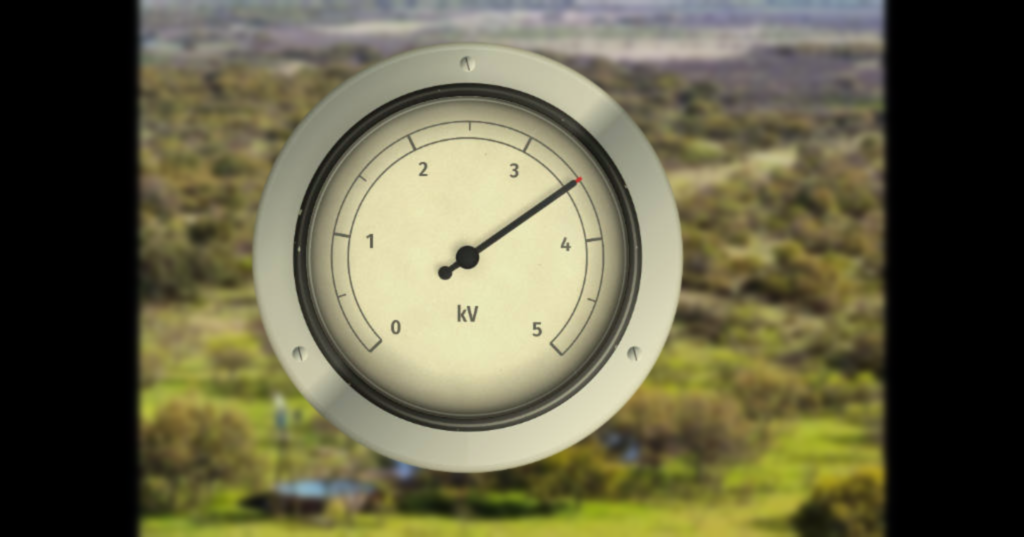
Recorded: 3.5 (kV)
